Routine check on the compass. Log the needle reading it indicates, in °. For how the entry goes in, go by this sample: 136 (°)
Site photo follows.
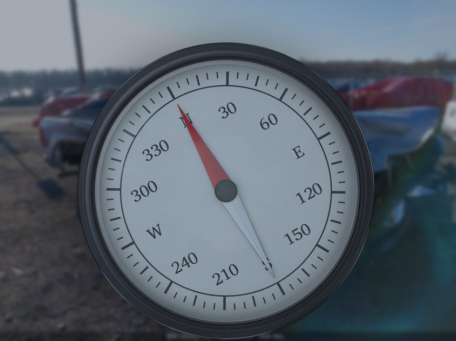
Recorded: 0 (°)
